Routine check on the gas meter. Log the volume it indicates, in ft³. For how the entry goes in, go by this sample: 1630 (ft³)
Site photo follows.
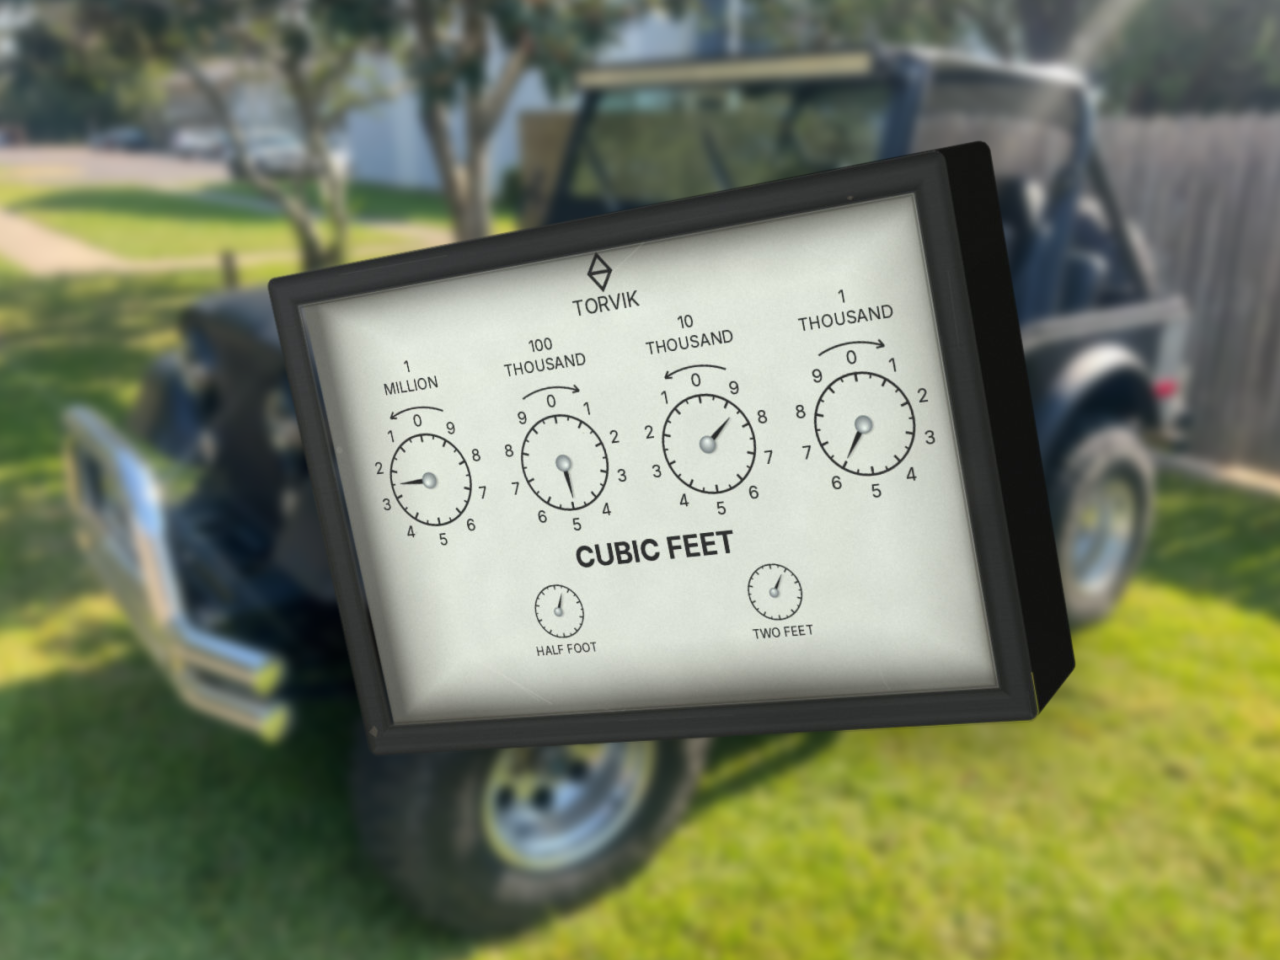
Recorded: 248600 (ft³)
